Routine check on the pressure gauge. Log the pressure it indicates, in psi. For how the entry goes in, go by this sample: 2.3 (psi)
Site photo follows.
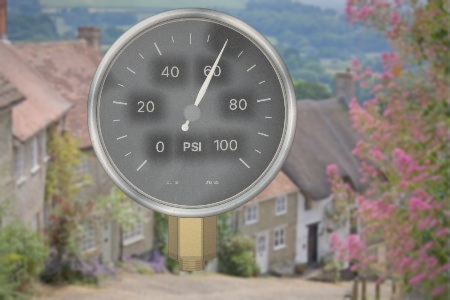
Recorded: 60 (psi)
